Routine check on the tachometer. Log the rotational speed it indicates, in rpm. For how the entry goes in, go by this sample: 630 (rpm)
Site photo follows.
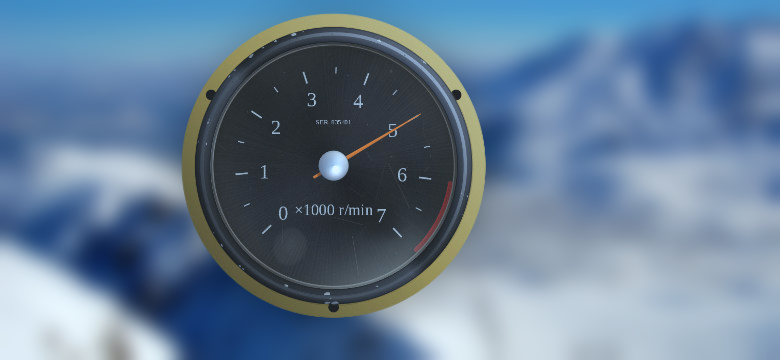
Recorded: 5000 (rpm)
